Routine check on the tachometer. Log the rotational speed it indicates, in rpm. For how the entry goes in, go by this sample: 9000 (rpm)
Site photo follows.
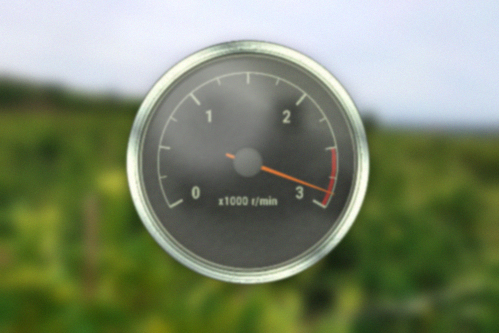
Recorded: 2875 (rpm)
